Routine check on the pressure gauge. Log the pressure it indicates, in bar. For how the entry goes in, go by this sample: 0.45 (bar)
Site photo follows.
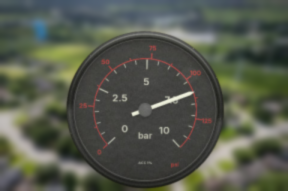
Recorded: 7.5 (bar)
